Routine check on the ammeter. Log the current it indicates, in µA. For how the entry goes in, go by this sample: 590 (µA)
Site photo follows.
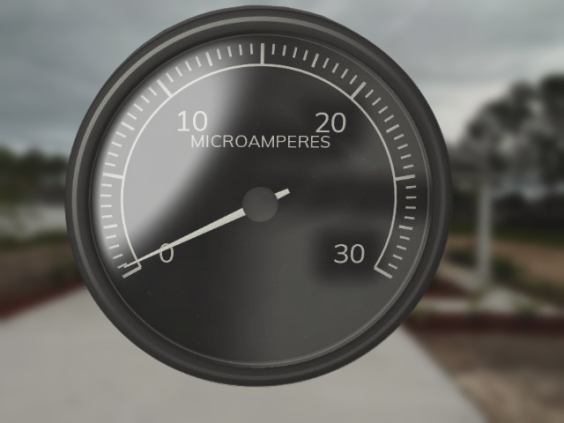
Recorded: 0.5 (µA)
